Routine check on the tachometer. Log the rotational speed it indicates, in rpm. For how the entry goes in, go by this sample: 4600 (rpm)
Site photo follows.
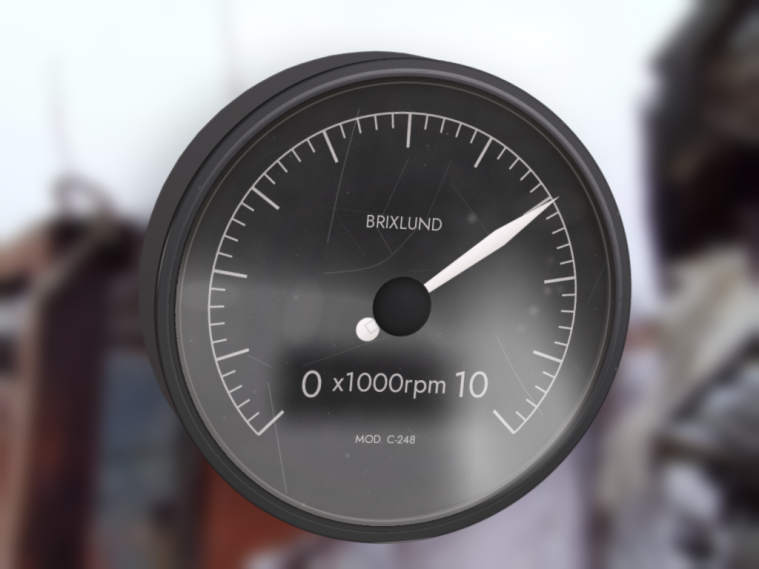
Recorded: 7000 (rpm)
